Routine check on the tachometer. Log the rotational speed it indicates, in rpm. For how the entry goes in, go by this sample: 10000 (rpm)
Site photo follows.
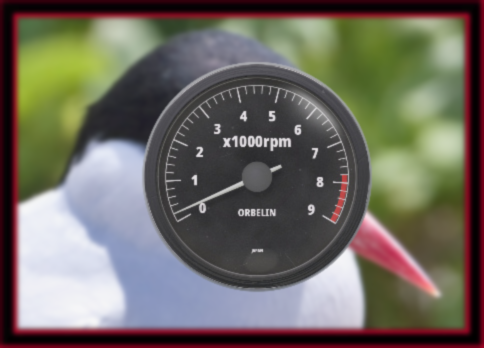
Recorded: 200 (rpm)
